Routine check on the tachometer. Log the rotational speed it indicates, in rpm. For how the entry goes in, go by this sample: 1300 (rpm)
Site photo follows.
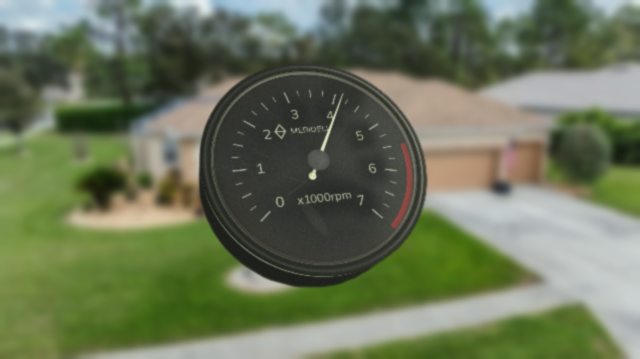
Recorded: 4125 (rpm)
